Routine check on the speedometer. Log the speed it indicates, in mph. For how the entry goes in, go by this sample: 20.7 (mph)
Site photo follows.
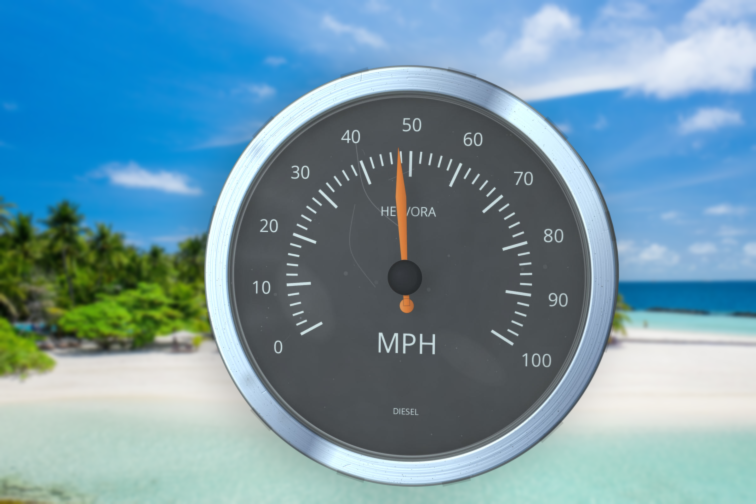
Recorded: 48 (mph)
